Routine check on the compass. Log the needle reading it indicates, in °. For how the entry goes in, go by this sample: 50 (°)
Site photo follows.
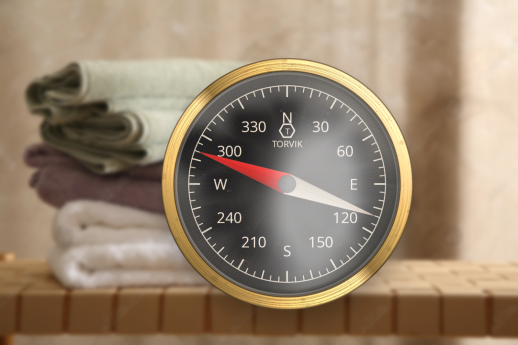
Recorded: 290 (°)
